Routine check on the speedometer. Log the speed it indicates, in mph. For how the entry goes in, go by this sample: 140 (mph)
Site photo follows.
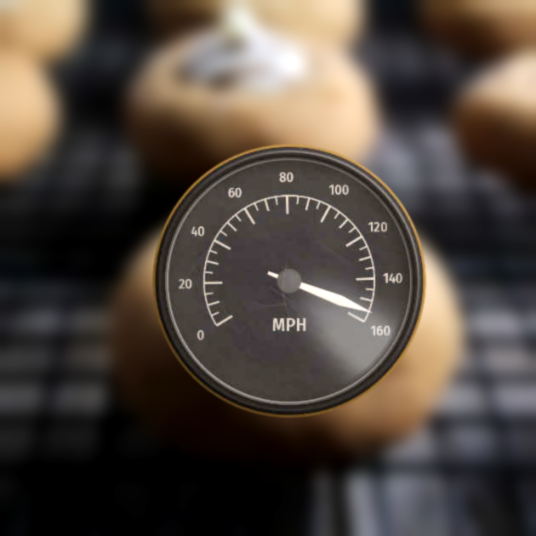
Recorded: 155 (mph)
